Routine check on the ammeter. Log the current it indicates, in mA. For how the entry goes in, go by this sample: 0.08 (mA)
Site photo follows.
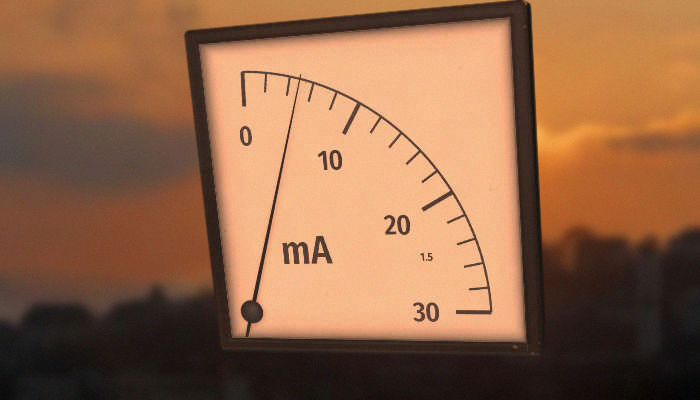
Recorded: 5 (mA)
